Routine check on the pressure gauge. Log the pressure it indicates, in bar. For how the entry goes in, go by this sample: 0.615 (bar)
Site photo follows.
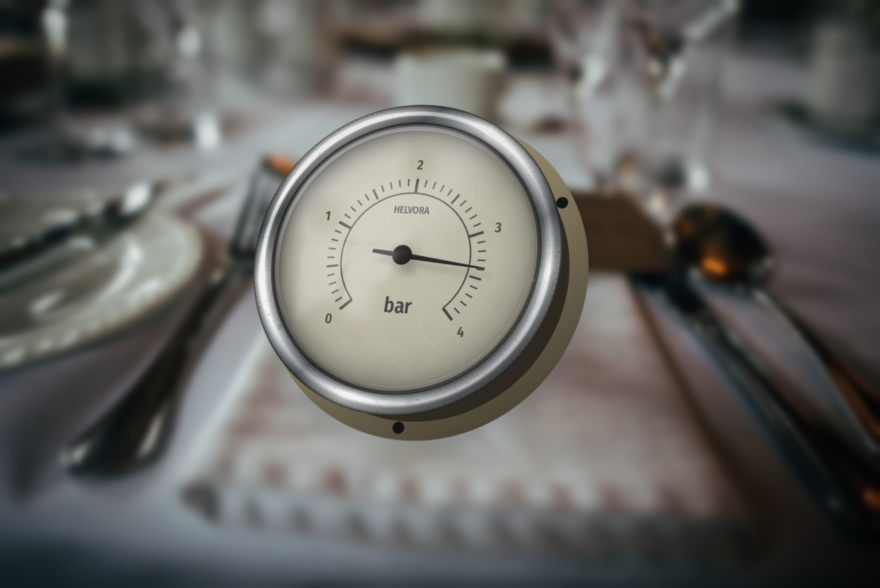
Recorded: 3.4 (bar)
